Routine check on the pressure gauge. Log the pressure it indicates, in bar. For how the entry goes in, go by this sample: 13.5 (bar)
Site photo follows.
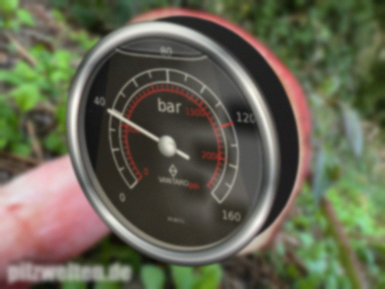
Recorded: 40 (bar)
